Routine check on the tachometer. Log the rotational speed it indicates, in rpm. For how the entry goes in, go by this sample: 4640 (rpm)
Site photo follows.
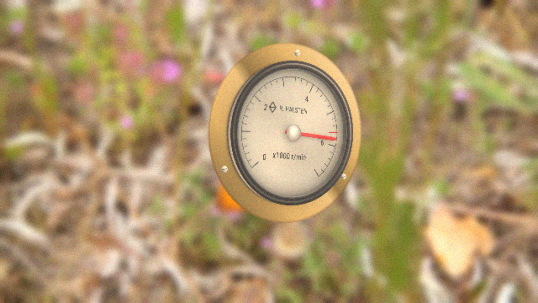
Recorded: 5800 (rpm)
